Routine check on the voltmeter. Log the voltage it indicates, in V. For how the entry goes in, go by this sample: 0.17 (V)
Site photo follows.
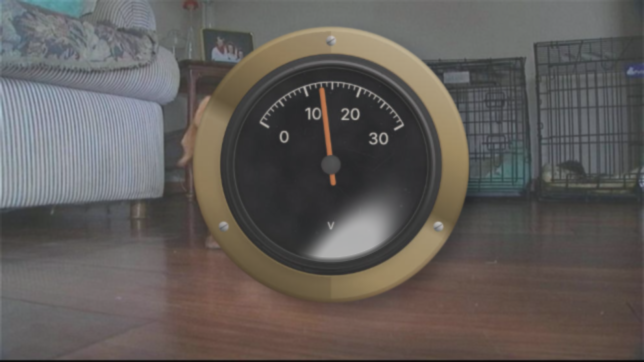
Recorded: 13 (V)
